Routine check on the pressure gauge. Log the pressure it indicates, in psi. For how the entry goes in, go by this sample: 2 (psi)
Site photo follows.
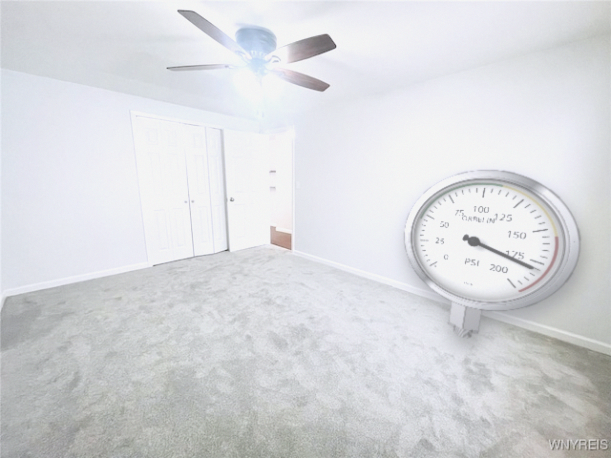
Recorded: 180 (psi)
